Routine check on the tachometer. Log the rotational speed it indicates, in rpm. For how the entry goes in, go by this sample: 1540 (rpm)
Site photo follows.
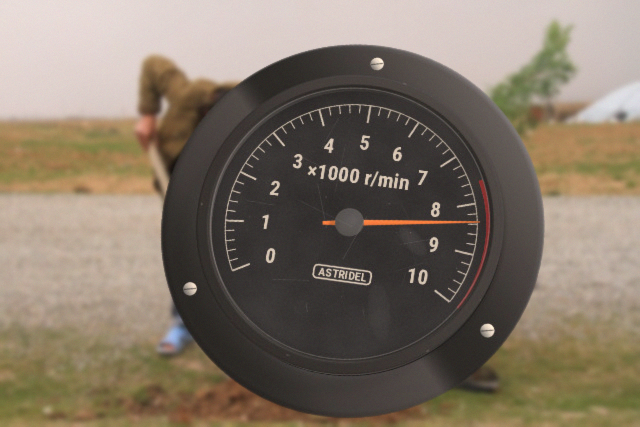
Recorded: 8400 (rpm)
